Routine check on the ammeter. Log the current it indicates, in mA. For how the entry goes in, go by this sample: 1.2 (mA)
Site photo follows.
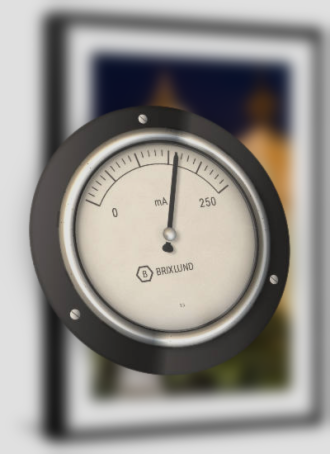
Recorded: 160 (mA)
